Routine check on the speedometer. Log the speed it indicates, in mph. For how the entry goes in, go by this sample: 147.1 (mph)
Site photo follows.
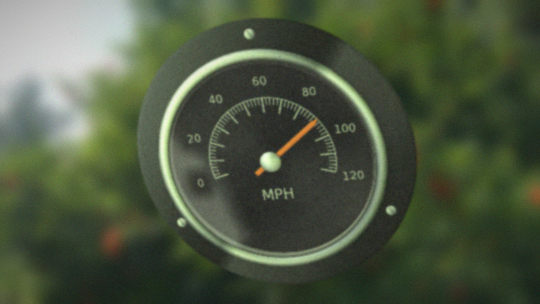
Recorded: 90 (mph)
